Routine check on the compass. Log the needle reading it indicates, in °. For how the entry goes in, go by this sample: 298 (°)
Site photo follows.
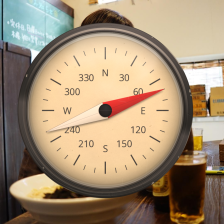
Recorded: 70 (°)
